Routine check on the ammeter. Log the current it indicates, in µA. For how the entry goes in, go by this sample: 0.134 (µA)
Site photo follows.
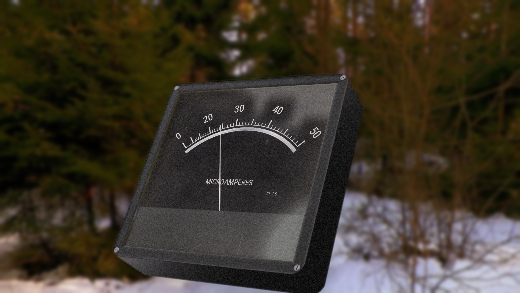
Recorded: 25 (µA)
